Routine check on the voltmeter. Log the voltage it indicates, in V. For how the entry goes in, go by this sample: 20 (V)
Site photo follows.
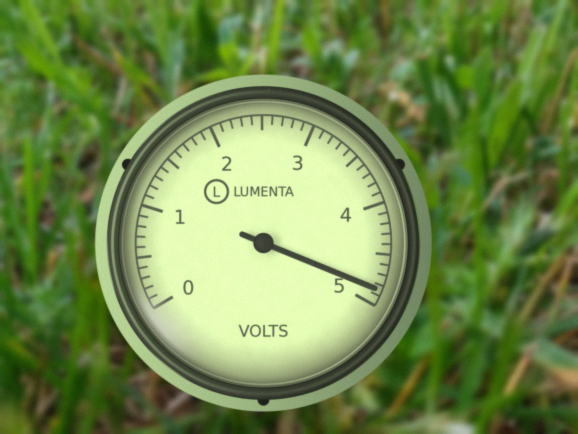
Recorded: 4.85 (V)
